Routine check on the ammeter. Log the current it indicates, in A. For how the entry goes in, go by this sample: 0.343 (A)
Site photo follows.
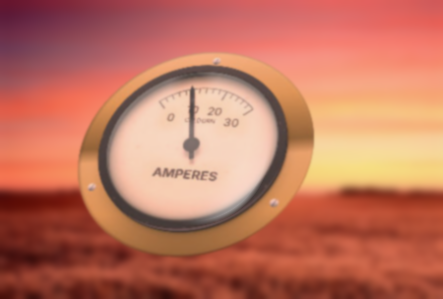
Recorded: 10 (A)
